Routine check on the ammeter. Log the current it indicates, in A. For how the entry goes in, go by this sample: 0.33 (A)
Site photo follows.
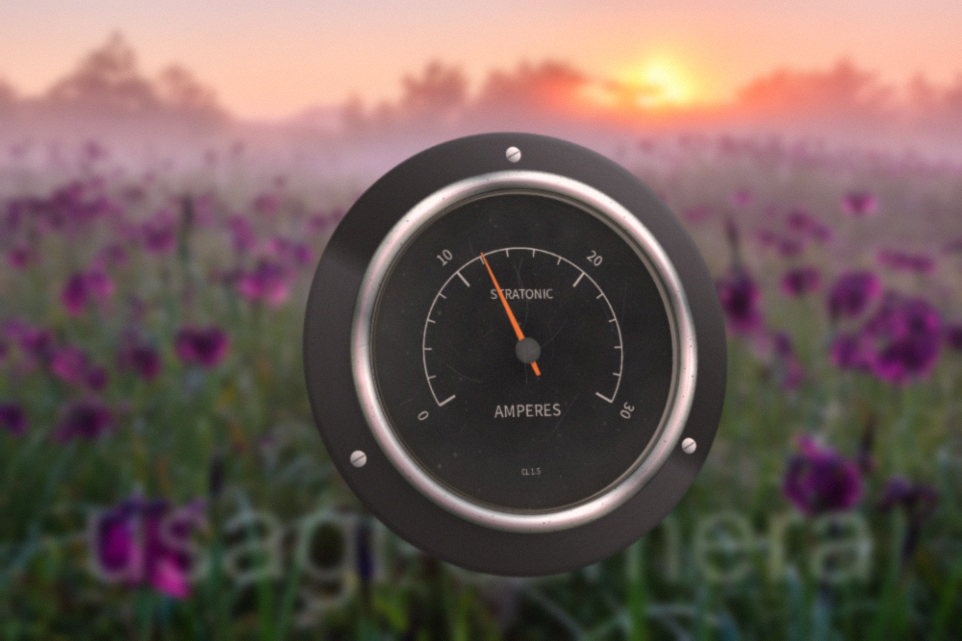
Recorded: 12 (A)
